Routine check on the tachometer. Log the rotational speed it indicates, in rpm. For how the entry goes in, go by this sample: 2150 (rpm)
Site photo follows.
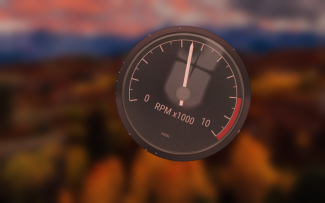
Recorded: 4500 (rpm)
